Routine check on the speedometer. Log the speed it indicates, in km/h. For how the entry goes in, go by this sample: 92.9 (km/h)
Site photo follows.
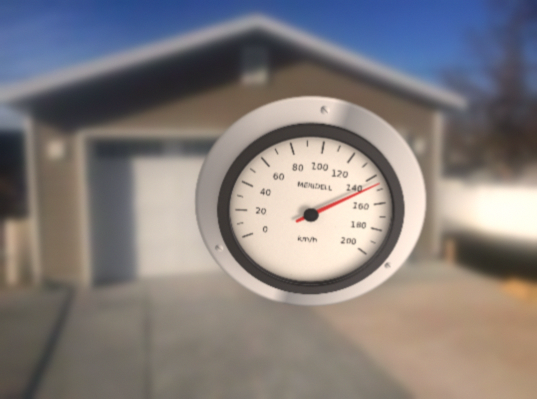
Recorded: 145 (km/h)
